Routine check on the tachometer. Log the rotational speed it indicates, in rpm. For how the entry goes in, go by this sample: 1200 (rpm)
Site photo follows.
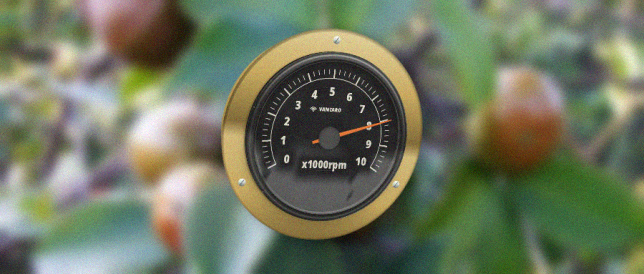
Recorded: 8000 (rpm)
